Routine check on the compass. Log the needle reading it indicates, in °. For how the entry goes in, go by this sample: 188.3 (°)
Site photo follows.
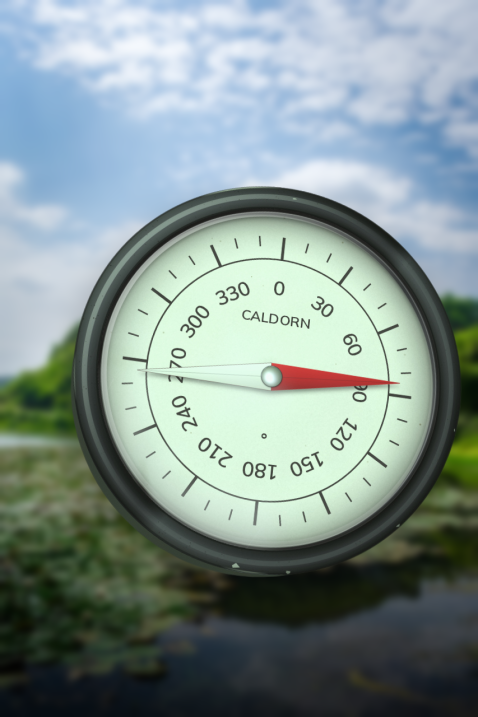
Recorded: 85 (°)
